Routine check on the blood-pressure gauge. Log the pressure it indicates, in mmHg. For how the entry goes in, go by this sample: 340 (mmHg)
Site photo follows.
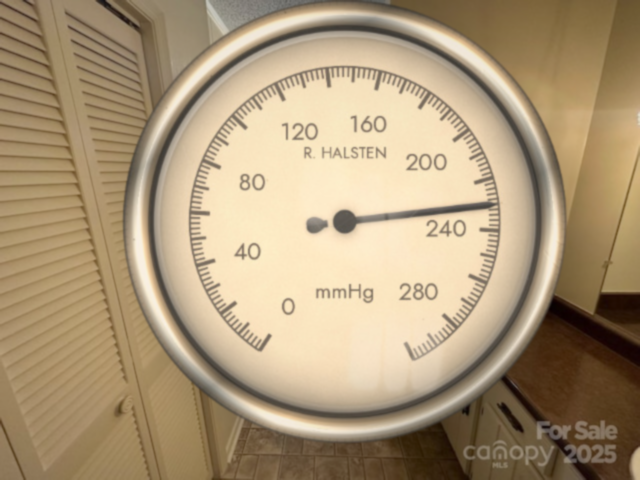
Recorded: 230 (mmHg)
